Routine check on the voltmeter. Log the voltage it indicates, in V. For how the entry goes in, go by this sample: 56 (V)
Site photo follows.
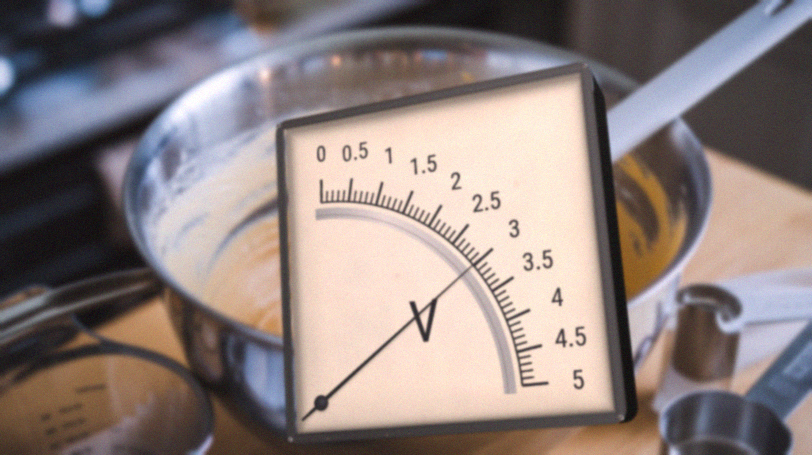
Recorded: 3 (V)
